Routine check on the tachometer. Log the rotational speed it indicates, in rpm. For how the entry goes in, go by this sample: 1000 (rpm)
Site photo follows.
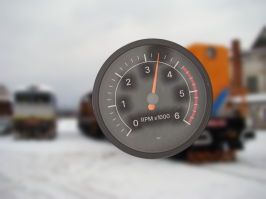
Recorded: 3400 (rpm)
